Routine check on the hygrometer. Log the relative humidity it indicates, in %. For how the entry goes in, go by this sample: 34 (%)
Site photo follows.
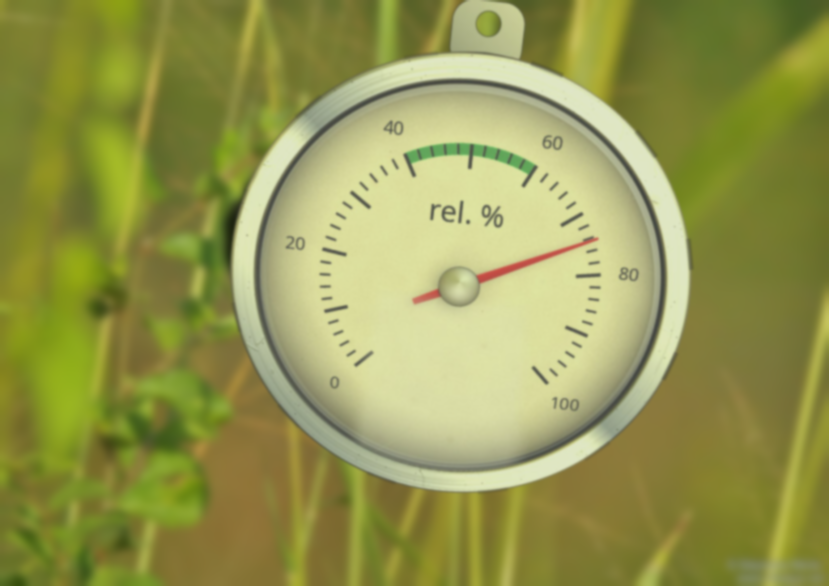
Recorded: 74 (%)
